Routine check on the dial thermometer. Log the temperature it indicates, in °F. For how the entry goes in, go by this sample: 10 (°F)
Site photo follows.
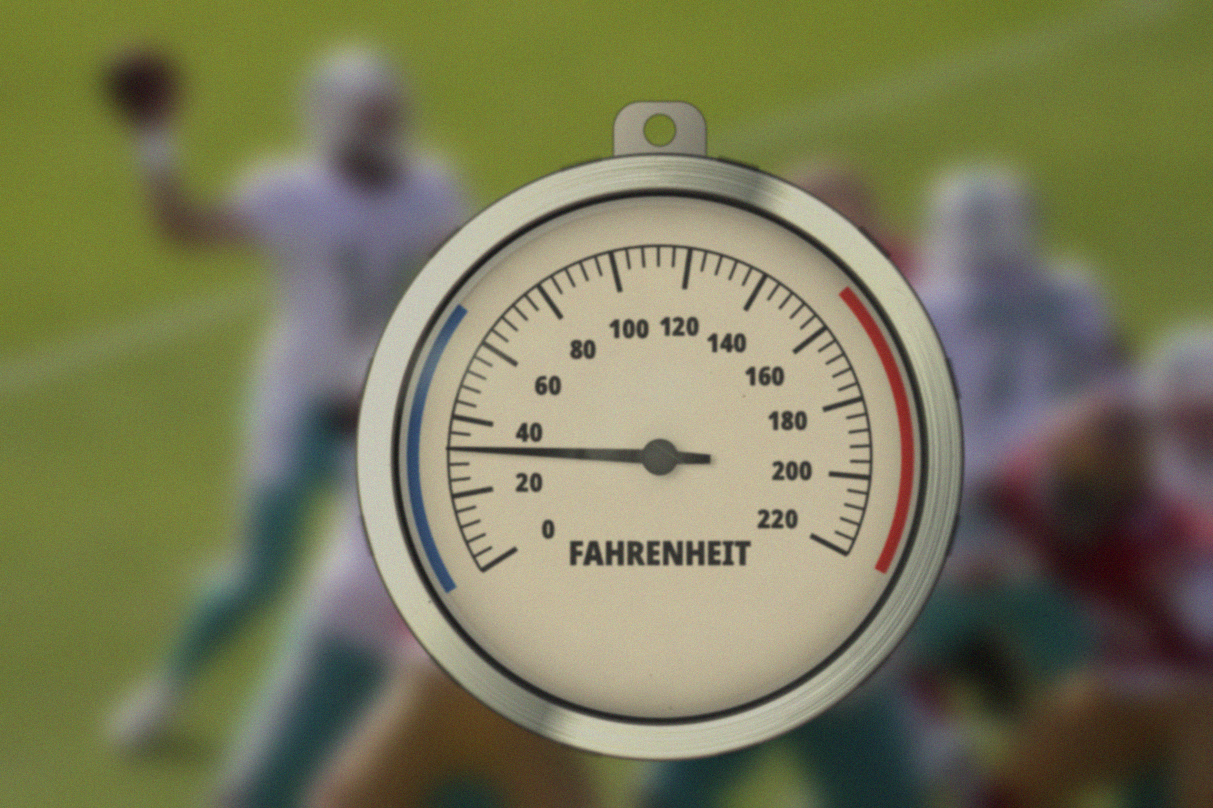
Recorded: 32 (°F)
